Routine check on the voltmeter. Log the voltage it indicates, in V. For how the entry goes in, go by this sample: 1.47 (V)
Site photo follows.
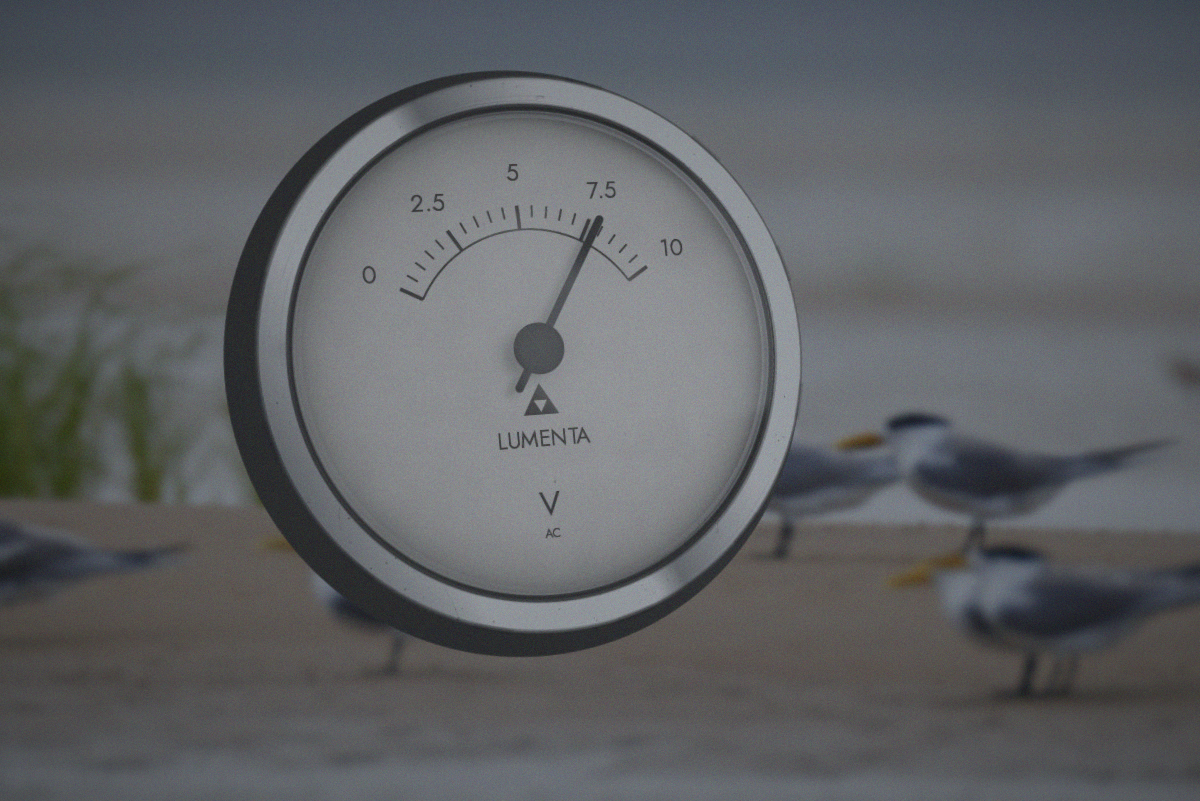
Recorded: 7.75 (V)
